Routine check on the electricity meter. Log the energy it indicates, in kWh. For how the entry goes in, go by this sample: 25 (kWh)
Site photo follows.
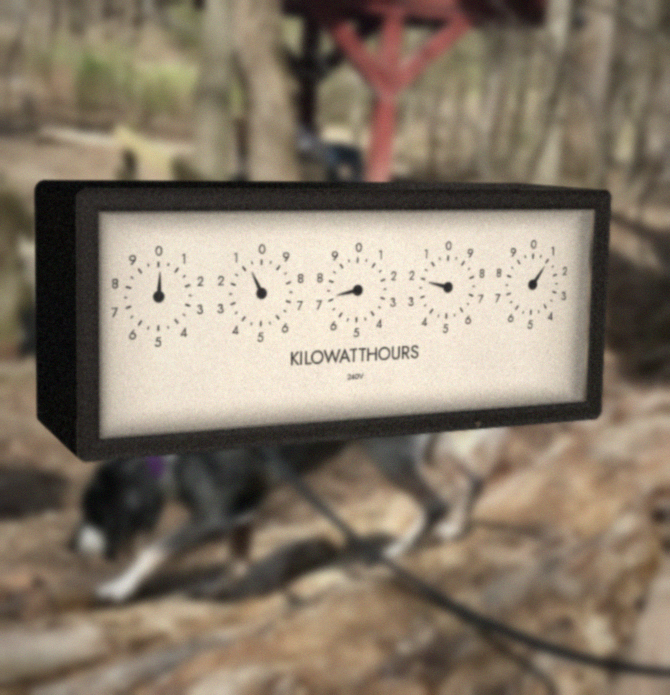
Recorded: 721 (kWh)
